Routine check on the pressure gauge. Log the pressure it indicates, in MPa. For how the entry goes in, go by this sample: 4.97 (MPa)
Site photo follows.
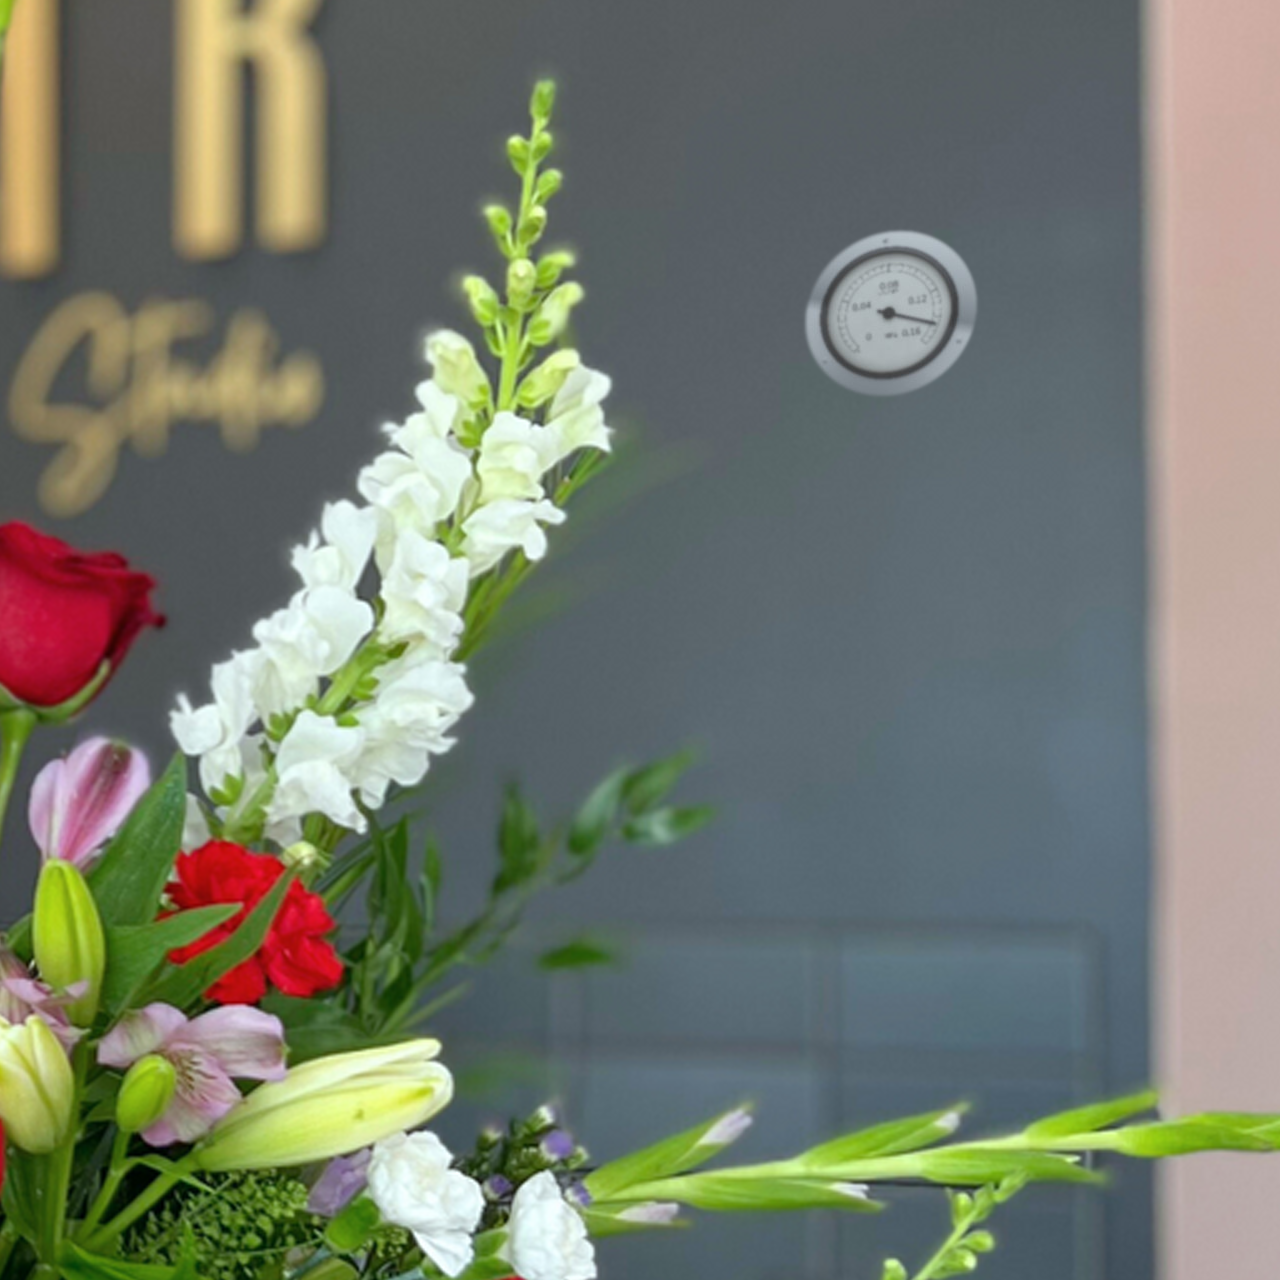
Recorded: 0.145 (MPa)
